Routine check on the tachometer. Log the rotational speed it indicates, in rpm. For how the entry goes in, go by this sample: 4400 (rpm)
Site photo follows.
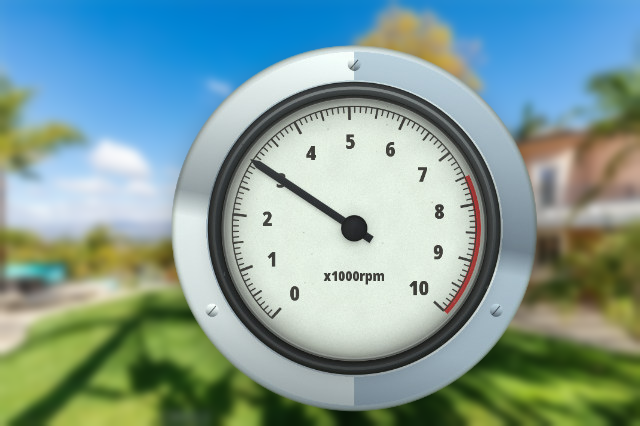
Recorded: 3000 (rpm)
